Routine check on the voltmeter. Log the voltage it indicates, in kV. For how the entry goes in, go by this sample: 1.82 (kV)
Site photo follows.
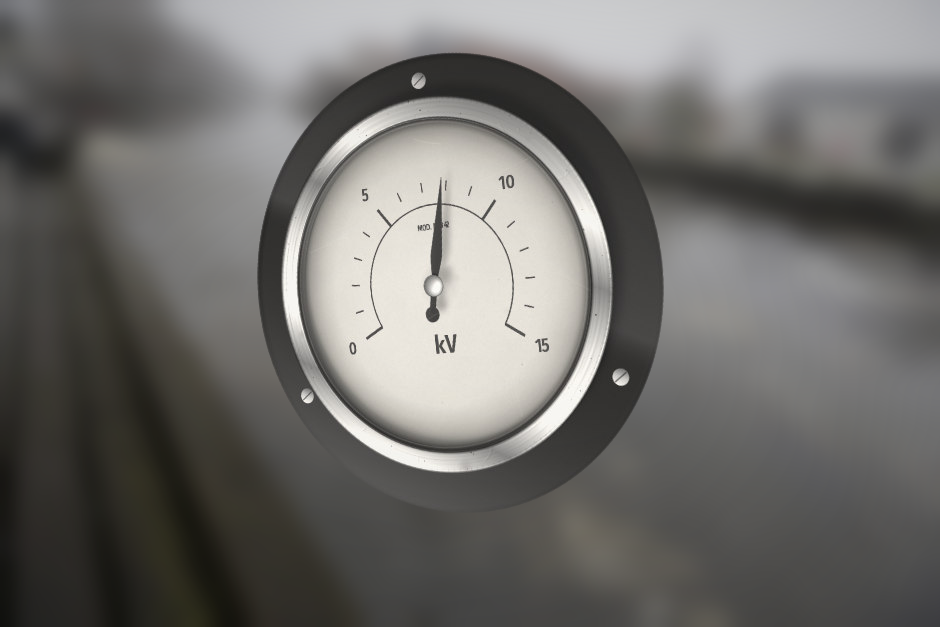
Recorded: 8 (kV)
